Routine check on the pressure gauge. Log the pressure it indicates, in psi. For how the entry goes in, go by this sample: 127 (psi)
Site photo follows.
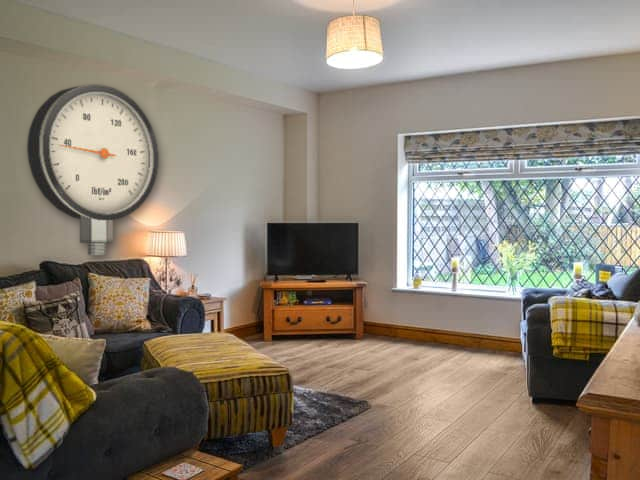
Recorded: 35 (psi)
